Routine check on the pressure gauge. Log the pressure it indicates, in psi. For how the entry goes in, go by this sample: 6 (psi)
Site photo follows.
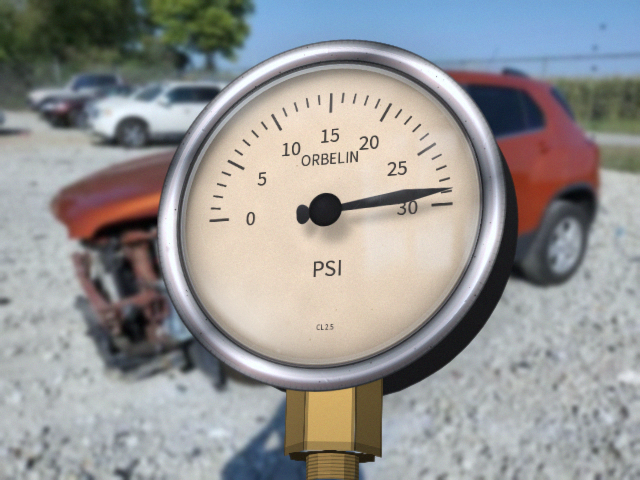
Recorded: 29 (psi)
